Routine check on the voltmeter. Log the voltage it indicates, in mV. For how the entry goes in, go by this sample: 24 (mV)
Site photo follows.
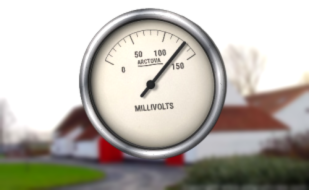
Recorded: 130 (mV)
